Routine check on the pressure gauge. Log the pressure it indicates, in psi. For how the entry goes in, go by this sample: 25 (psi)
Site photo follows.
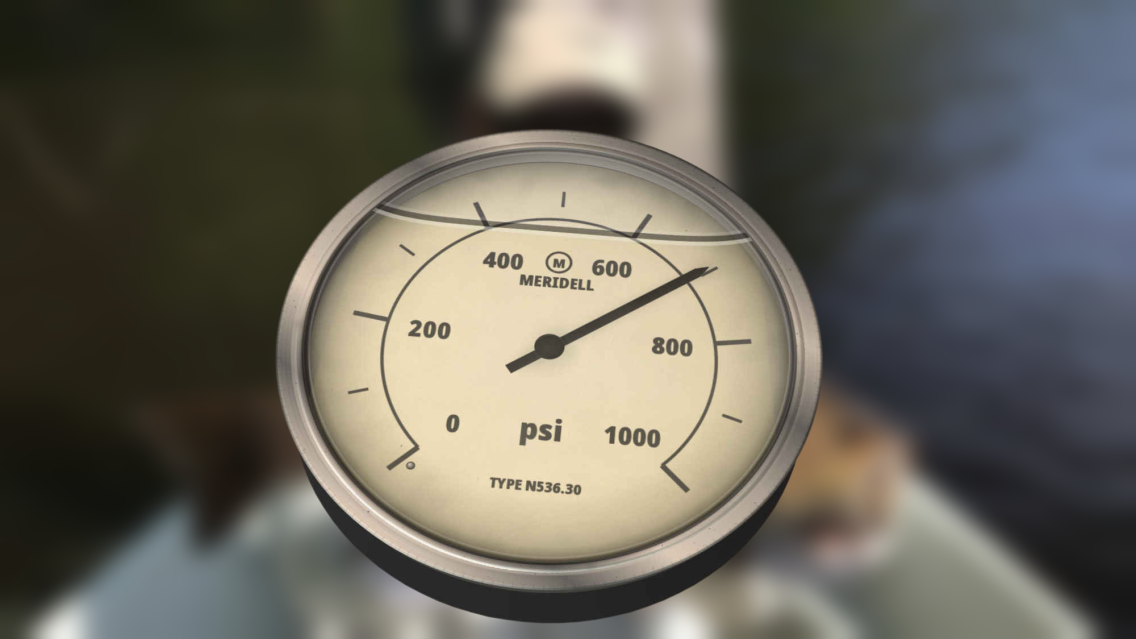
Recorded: 700 (psi)
